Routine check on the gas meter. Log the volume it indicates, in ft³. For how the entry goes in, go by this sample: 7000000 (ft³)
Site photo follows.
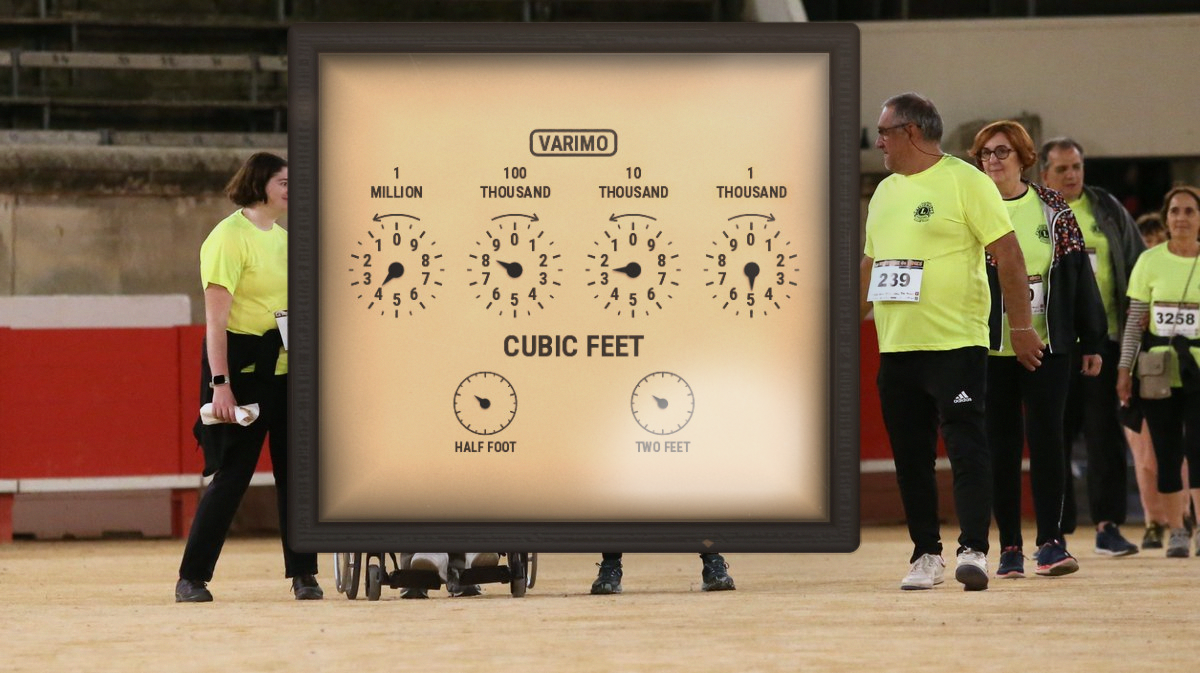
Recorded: 382500 (ft³)
